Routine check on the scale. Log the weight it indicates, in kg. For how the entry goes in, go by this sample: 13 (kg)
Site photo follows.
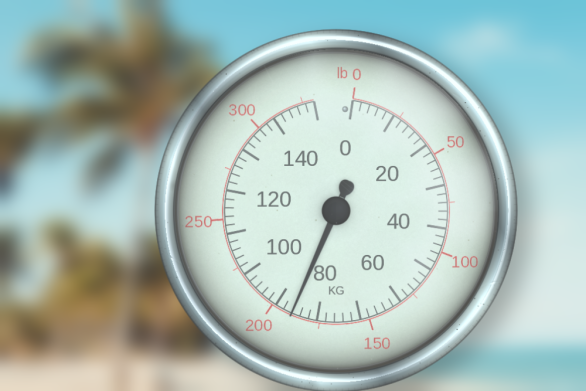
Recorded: 86 (kg)
